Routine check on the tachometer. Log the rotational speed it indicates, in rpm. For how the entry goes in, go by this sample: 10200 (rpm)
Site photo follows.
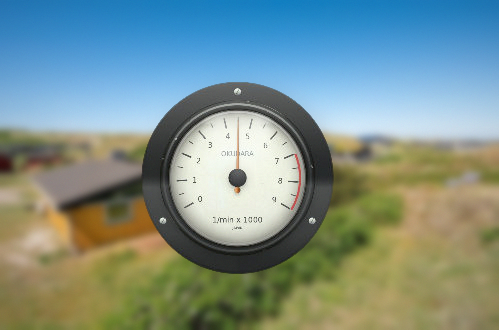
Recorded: 4500 (rpm)
